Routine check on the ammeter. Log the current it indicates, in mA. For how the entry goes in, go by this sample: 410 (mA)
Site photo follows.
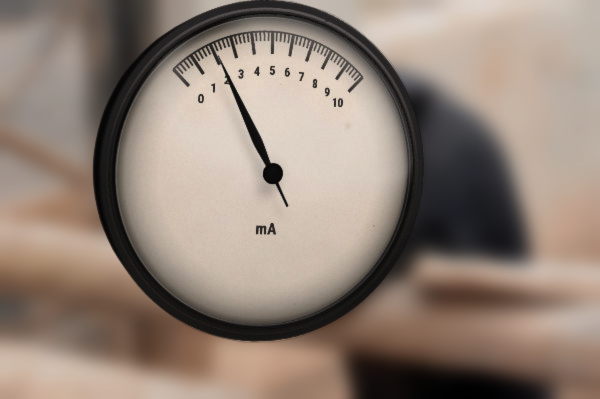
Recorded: 2 (mA)
